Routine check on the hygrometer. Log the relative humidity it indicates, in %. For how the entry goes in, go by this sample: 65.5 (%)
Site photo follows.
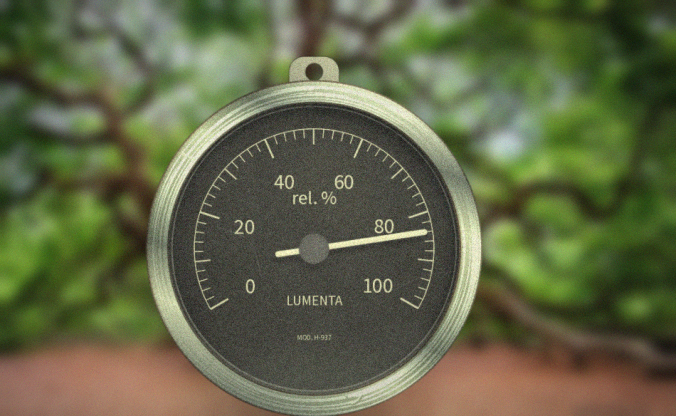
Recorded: 84 (%)
